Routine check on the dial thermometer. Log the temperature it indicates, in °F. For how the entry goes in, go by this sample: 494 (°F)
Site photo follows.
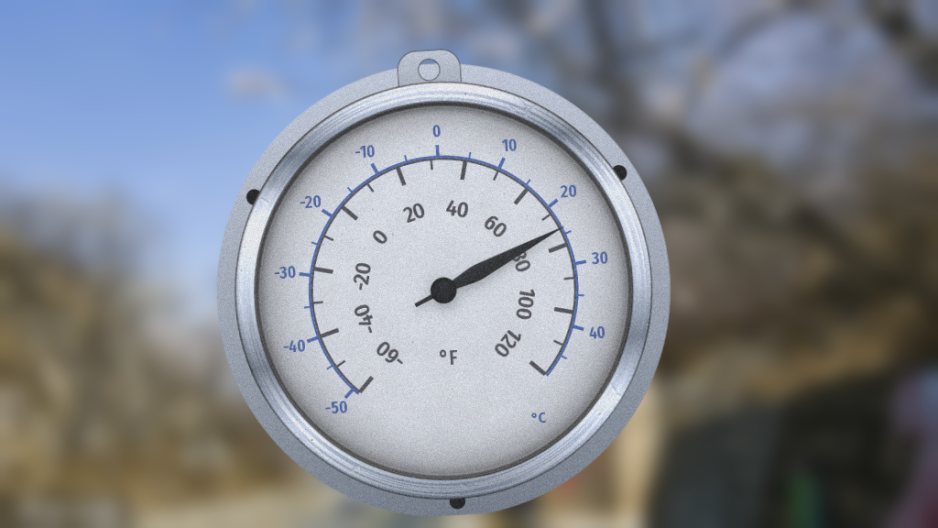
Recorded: 75 (°F)
